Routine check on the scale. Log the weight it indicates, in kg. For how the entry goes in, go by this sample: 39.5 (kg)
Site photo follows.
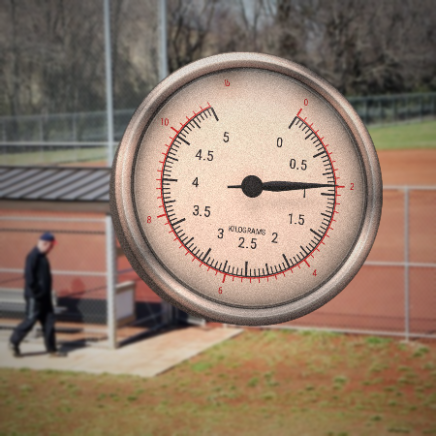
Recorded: 0.9 (kg)
